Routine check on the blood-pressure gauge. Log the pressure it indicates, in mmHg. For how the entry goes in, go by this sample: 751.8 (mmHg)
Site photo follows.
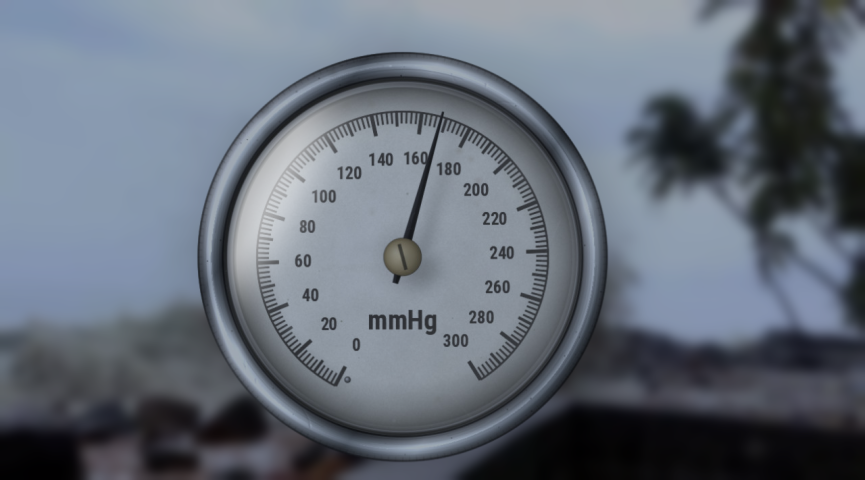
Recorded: 168 (mmHg)
